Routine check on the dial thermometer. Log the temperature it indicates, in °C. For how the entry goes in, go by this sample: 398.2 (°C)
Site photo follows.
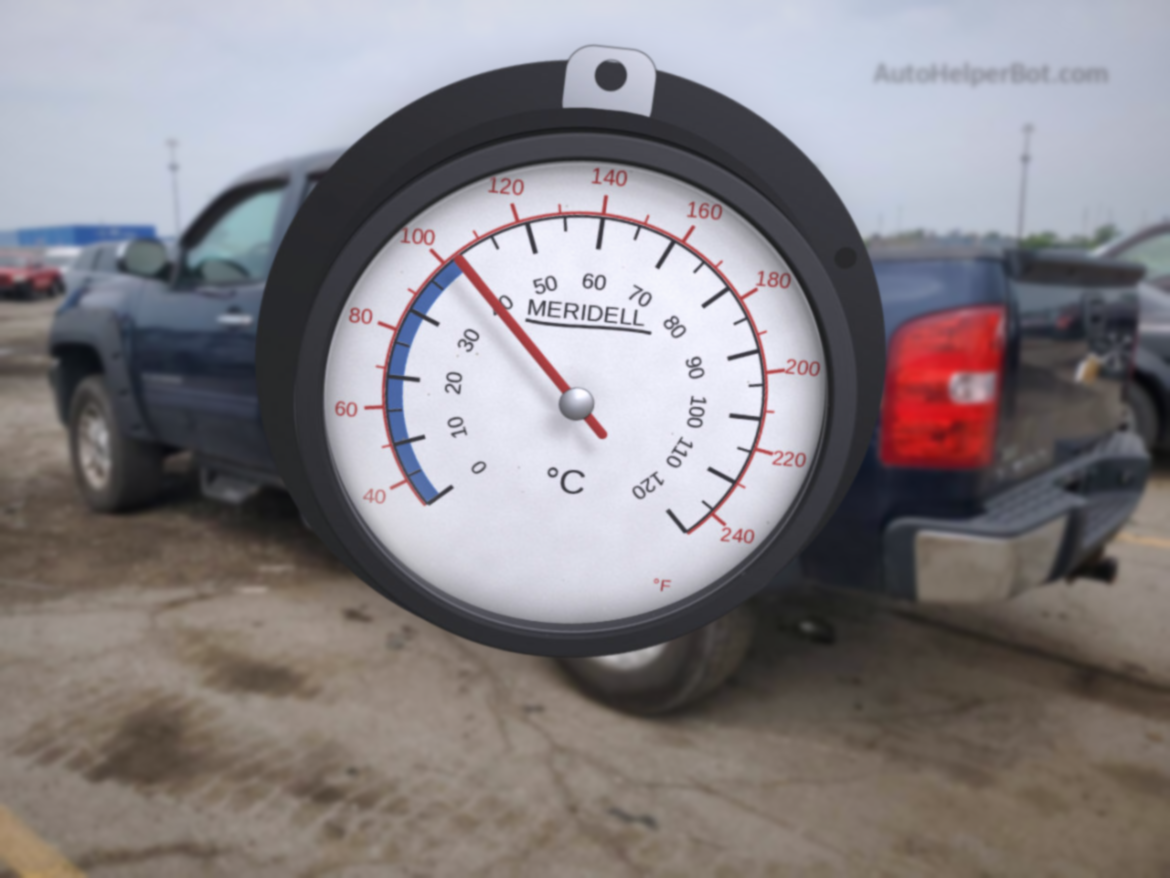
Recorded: 40 (°C)
